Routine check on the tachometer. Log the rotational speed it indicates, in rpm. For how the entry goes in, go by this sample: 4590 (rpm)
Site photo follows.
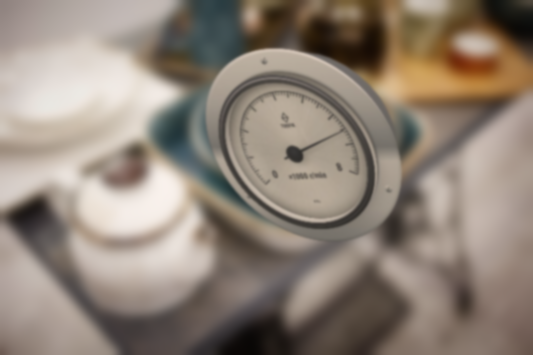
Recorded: 6500 (rpm)
